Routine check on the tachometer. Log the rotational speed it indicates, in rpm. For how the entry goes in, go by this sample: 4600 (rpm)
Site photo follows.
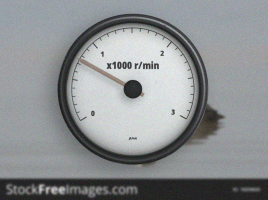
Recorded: 750 (rpm)
